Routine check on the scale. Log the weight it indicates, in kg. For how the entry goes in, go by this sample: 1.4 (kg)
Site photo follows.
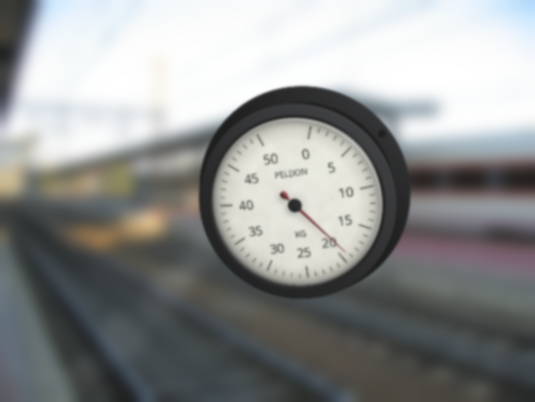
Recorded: 19 (kg)
